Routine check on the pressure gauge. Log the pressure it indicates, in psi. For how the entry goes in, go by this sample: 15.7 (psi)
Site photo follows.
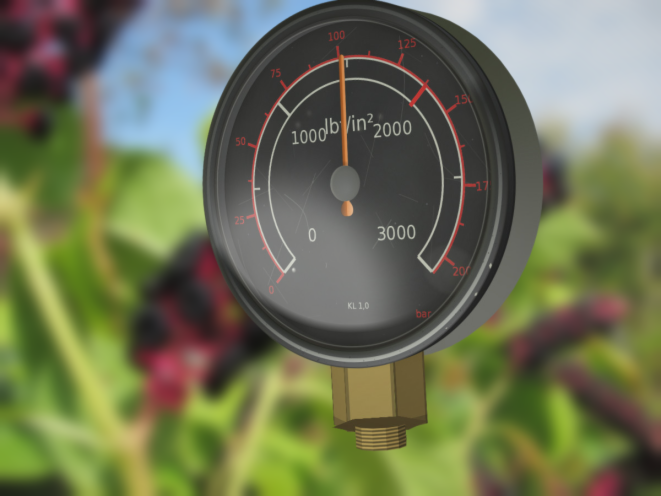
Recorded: 1500 (psi)
